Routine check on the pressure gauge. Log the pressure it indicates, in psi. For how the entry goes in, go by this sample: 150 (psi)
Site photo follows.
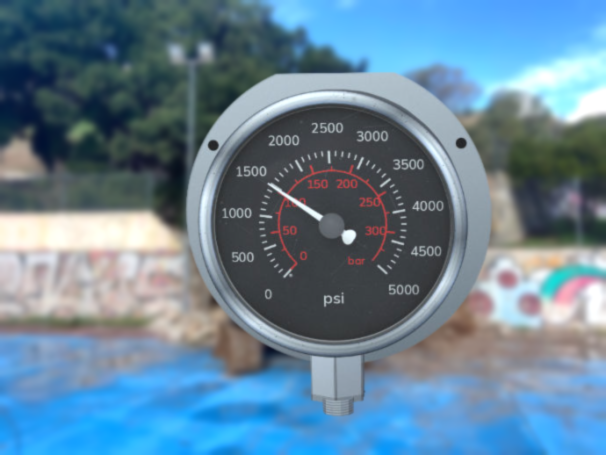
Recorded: 1500 (psi)
